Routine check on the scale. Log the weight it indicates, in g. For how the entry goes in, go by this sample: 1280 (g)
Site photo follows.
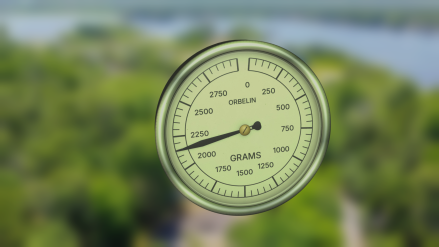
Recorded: 2150 (g)
